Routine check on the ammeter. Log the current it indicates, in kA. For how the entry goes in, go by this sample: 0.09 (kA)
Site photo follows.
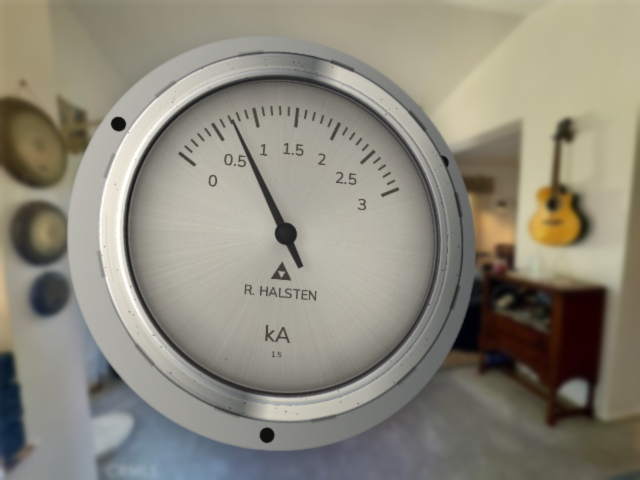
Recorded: 0.7 (kA)
